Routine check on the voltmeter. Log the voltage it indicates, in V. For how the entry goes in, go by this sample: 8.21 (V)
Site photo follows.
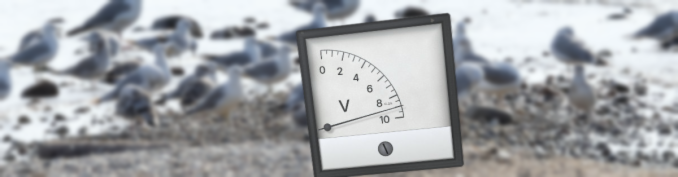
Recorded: 9 (V)
